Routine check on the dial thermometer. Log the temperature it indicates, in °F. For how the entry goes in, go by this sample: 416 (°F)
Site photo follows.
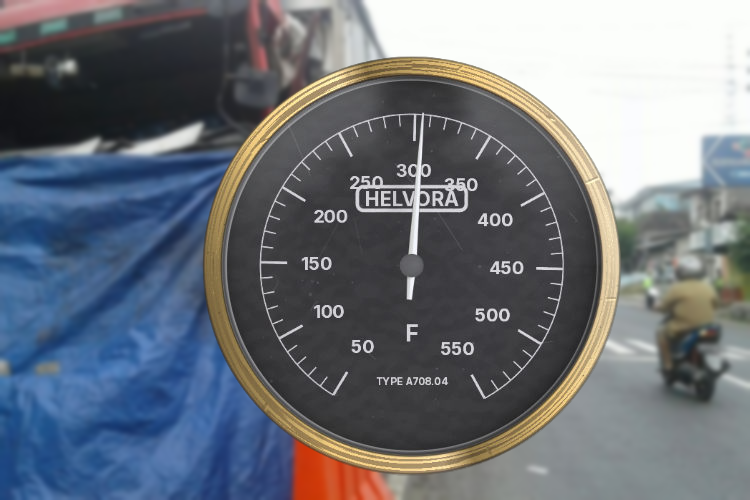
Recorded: 305 (°F)
